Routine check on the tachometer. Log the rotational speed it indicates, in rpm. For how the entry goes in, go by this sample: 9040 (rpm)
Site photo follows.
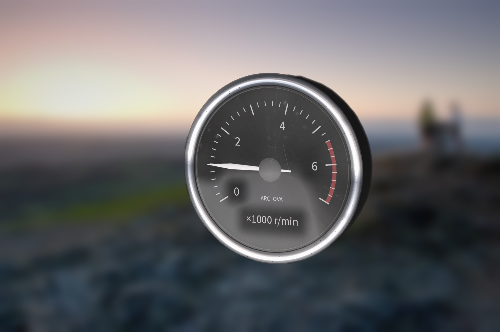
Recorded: 1000 (rpm)
